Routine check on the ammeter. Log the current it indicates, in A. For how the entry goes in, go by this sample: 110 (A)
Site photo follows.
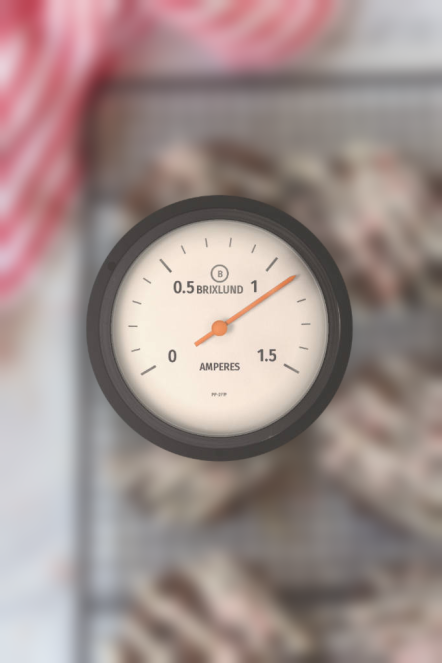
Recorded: 1.1 (A)
